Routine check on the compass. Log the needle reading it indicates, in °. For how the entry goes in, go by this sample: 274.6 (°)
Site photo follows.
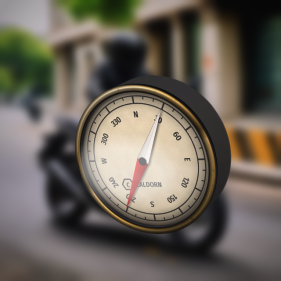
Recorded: 210 (°)
